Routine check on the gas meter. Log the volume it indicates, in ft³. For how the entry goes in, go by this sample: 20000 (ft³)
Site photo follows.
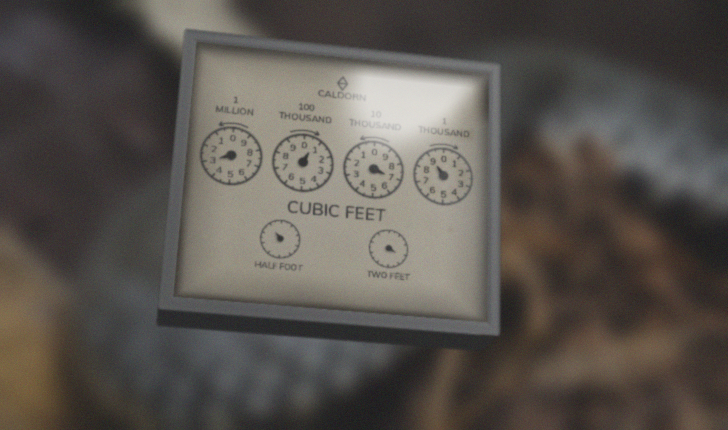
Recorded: 306900 (ft³)
